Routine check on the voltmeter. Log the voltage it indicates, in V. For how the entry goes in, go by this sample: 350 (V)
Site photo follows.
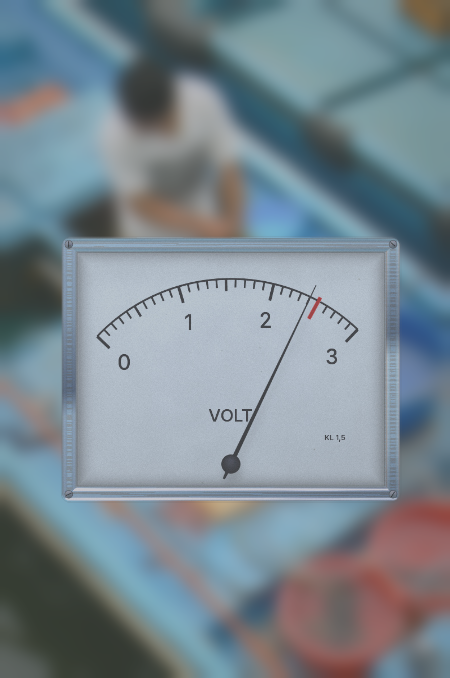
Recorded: 2.4 (V)
